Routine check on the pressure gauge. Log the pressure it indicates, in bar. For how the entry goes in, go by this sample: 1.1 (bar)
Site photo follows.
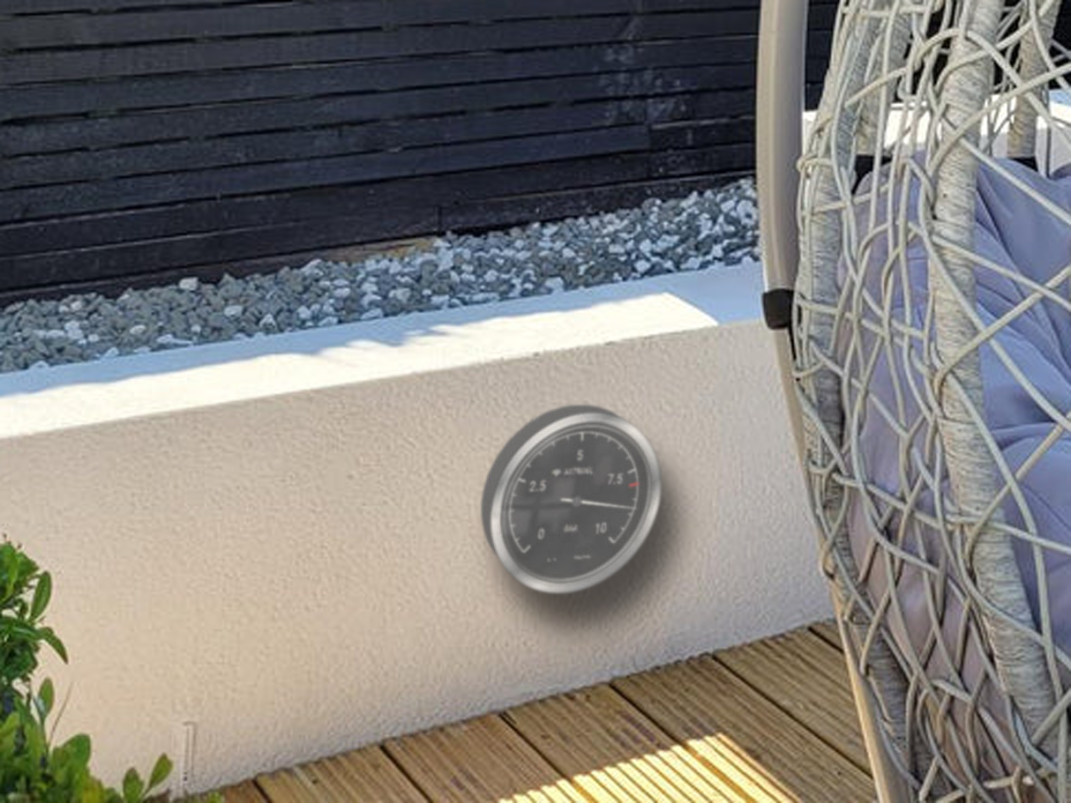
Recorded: 8.75 (bar)
